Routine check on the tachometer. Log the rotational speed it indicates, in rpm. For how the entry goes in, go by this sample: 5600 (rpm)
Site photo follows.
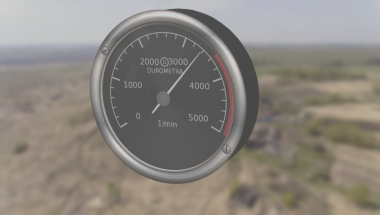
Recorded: 3400 (rpm)
